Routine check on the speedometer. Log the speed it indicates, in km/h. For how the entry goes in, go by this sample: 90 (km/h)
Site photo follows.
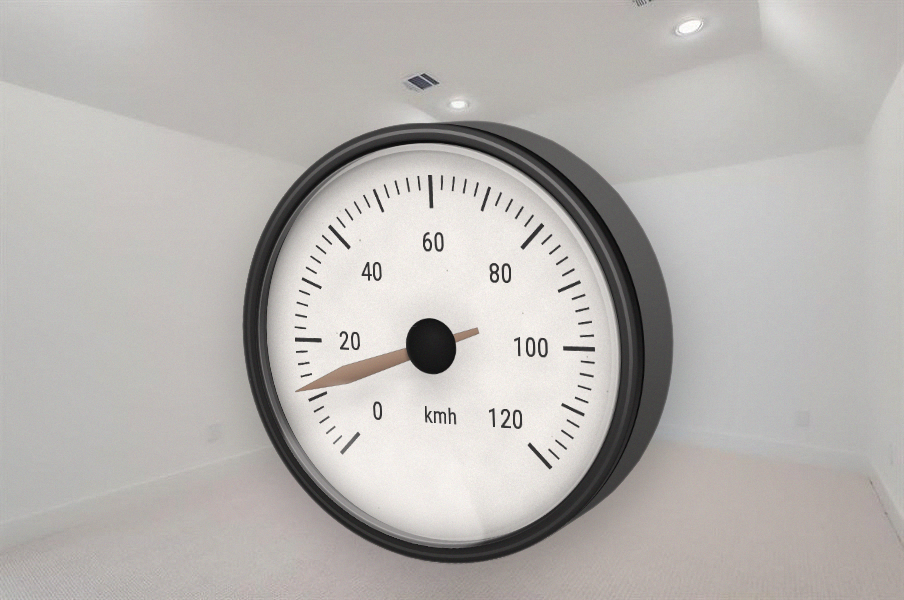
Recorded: 12 (km/h)
